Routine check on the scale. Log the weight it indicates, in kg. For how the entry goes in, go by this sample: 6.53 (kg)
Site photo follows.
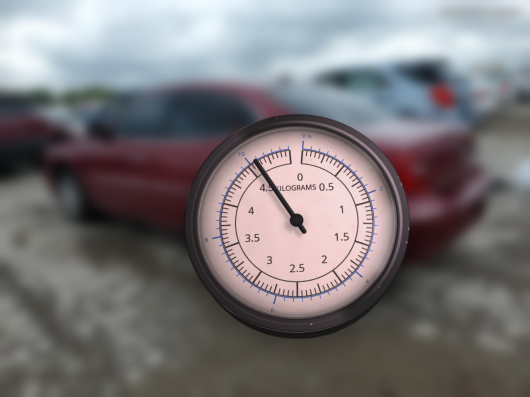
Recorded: 4.6 (kg)
